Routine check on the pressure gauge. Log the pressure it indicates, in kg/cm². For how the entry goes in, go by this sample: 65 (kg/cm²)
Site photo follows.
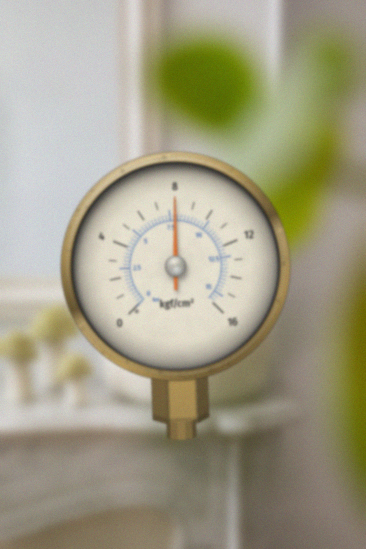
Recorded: 8 (kg/cm²)
